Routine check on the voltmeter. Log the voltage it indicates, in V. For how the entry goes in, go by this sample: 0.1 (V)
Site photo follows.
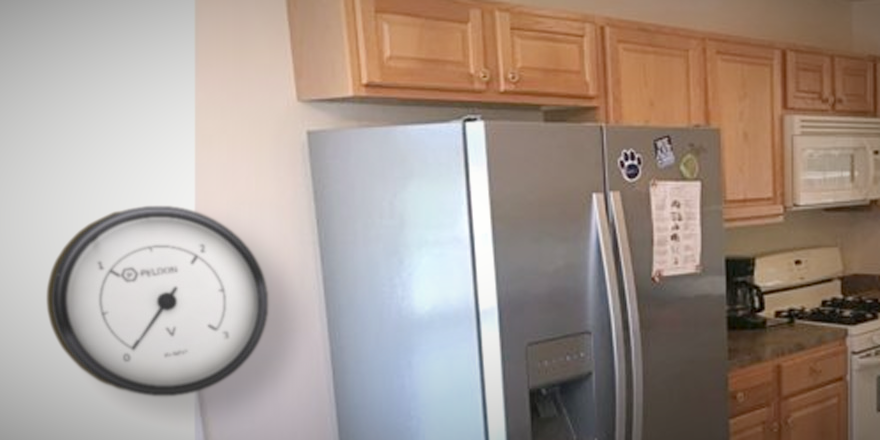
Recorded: 0 (V)
